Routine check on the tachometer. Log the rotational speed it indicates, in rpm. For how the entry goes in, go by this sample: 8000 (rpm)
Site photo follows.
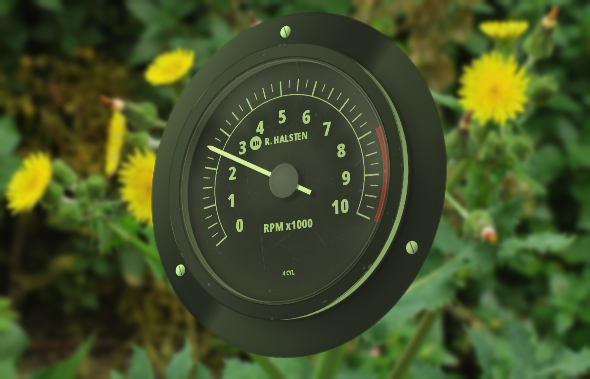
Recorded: 2500 (rpm)
